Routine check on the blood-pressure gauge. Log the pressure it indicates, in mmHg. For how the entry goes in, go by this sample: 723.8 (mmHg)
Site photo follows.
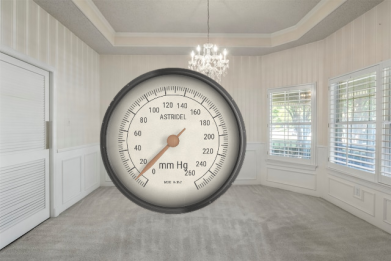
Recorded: 10 (mmHg)
